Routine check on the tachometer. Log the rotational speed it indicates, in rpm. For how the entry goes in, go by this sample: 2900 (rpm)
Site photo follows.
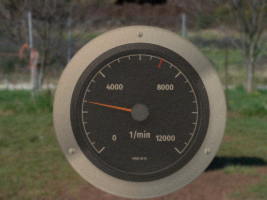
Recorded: 2500 (rpm)
